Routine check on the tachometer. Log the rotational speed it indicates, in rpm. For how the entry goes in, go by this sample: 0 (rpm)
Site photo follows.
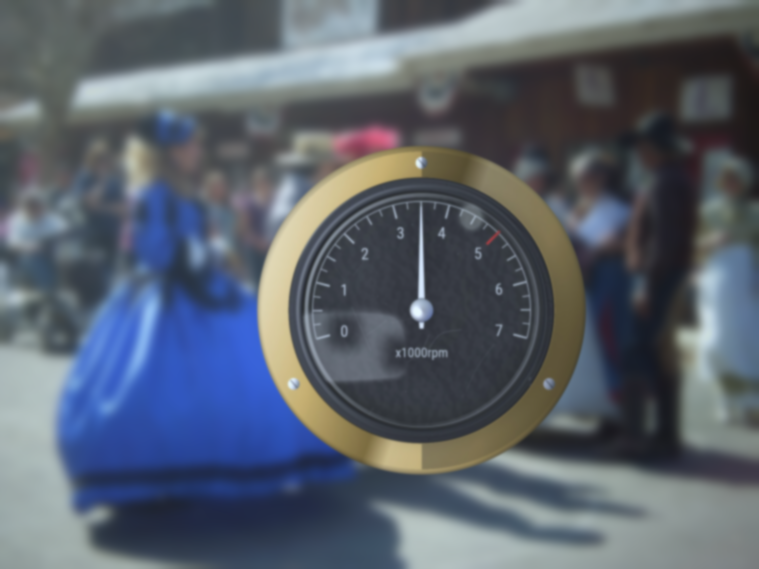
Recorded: 3500 (rpm)
